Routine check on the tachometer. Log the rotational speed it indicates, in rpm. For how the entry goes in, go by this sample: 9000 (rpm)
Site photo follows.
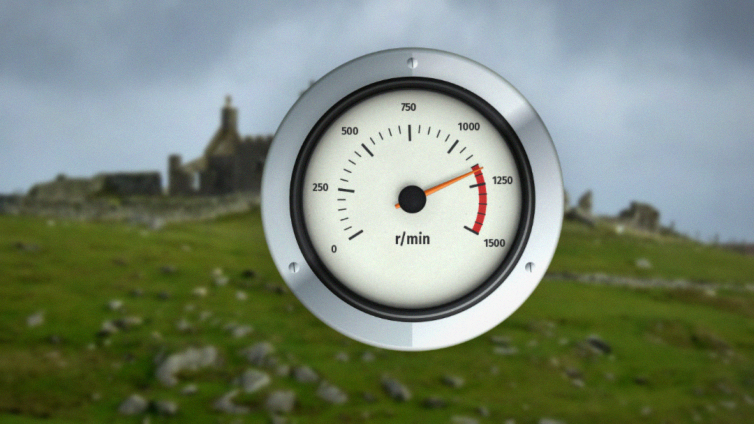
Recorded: 1175 (rpm)
